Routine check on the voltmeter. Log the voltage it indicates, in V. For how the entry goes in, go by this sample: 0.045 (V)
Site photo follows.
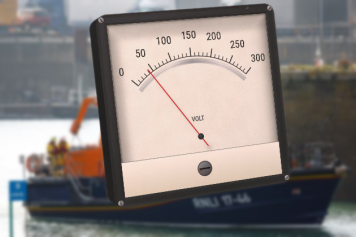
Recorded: 40 (V)
